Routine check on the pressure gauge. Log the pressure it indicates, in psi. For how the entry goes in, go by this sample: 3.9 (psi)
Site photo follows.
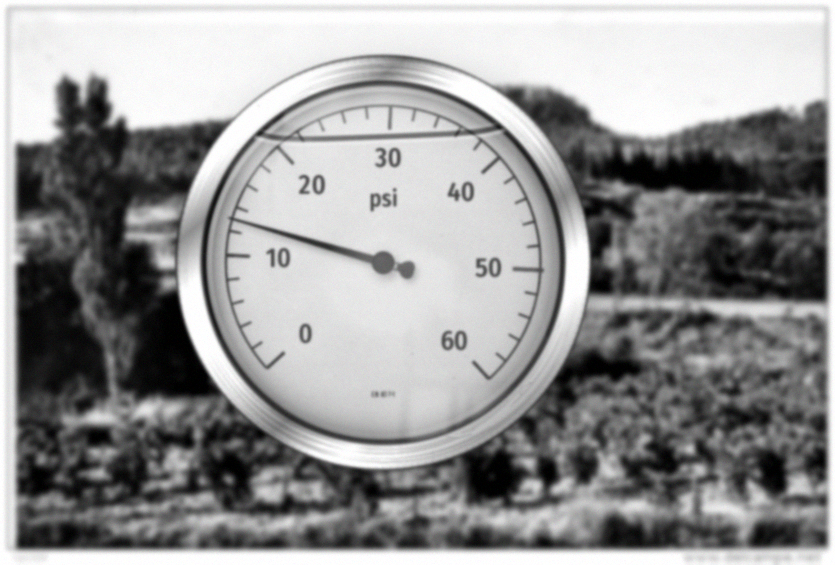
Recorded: 13 (psi)
